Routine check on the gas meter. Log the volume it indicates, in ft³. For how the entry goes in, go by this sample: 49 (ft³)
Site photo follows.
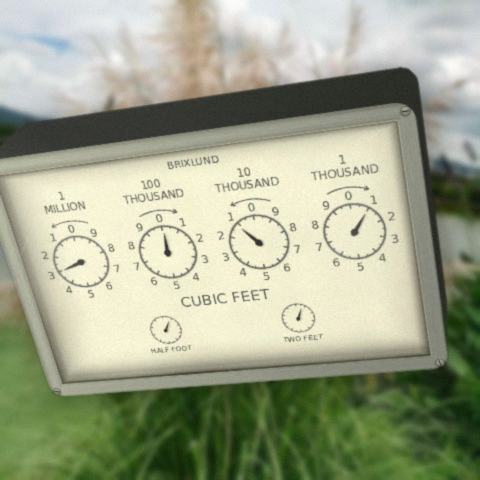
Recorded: 301100 (ft³)
